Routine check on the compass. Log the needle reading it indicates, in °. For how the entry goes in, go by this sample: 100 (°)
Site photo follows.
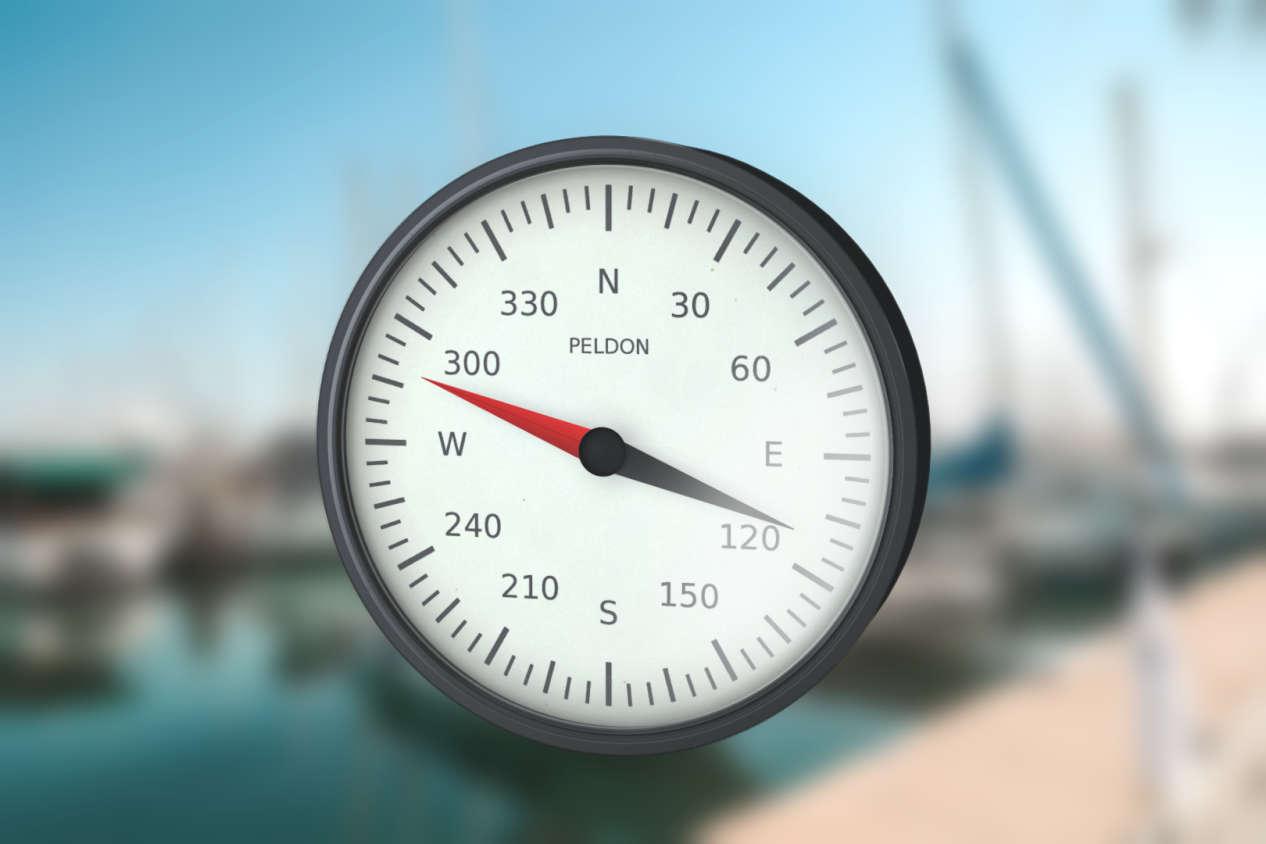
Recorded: 290 (°)
